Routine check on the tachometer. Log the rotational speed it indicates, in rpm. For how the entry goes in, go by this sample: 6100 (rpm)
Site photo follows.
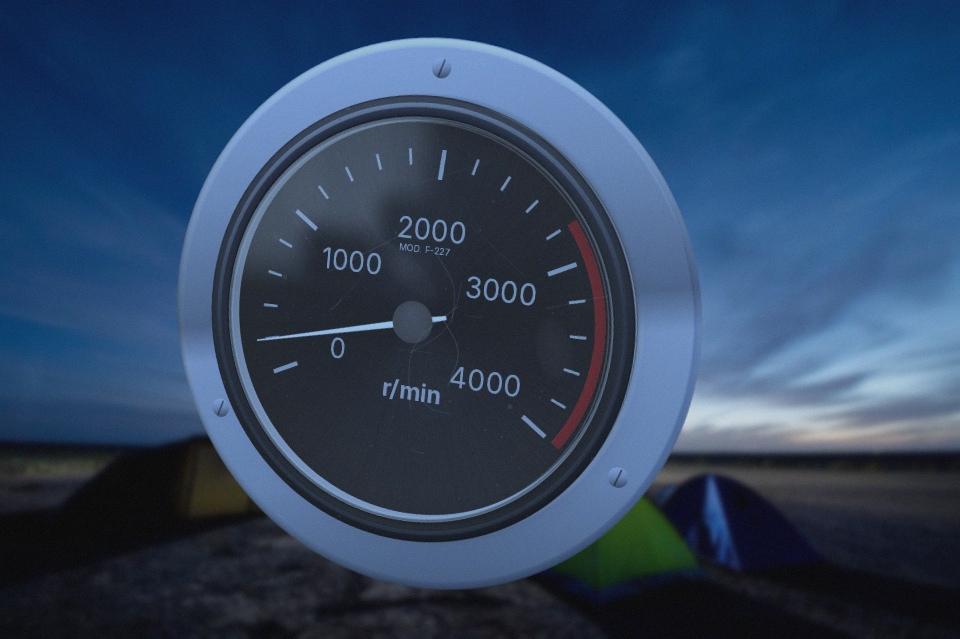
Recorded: 200 (rpm)
